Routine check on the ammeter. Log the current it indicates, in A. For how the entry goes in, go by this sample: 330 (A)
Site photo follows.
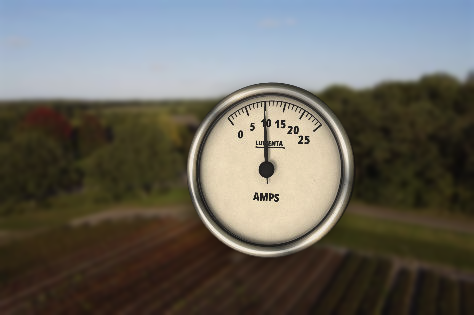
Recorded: 10 (A)
